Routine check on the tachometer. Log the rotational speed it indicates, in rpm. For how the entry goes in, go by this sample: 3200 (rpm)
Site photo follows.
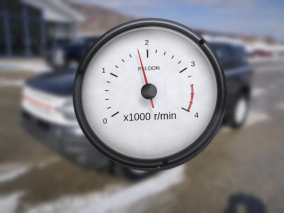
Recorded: 1800 (rpm)
